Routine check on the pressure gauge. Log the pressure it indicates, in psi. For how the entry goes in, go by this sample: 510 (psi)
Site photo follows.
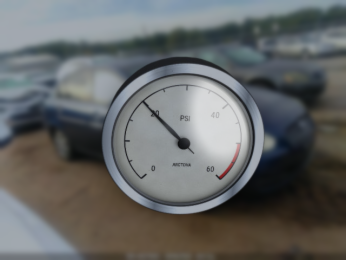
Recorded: 20 (psi)
